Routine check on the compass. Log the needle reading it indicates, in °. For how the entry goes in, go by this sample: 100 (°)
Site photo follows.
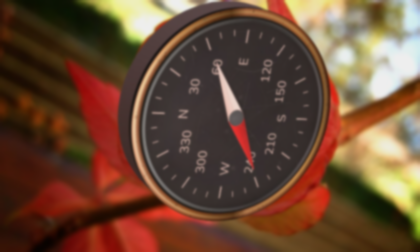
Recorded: 240 (°)
